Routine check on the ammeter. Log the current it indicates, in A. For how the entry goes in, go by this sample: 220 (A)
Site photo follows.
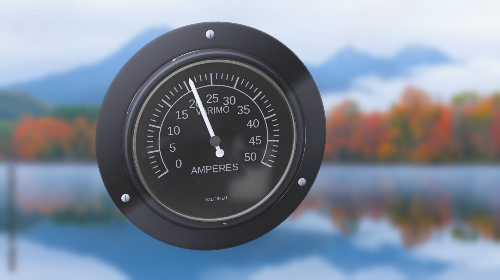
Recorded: 21 (A)
